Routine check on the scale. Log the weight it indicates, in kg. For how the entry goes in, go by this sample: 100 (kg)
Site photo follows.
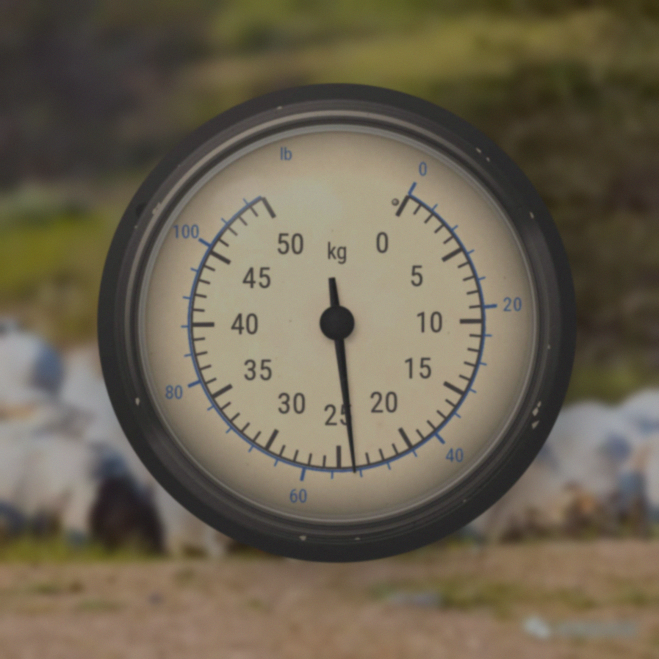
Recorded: 24 (kg)
